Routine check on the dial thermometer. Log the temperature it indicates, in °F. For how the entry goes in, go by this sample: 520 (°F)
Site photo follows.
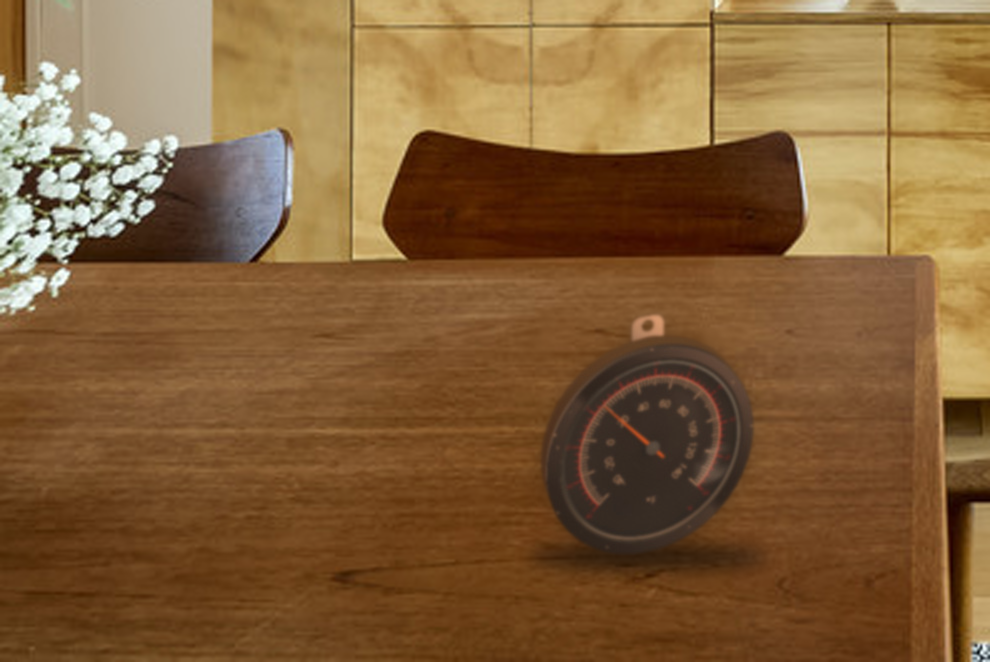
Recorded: 20 (°F)
